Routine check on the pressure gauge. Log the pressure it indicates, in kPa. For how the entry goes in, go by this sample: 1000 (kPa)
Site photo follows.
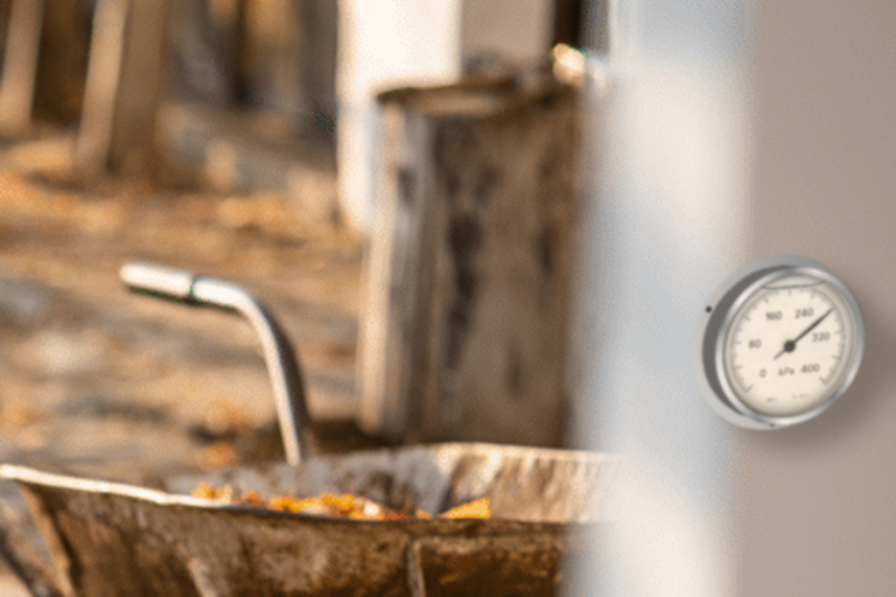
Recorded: 280 (kPa)
